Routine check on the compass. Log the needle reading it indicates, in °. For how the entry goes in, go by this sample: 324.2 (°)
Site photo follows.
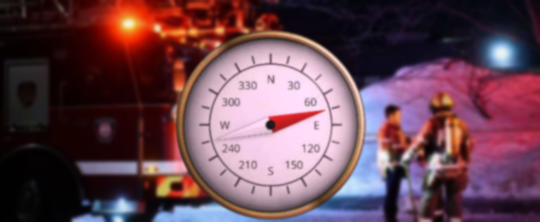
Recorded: 75 (°)
